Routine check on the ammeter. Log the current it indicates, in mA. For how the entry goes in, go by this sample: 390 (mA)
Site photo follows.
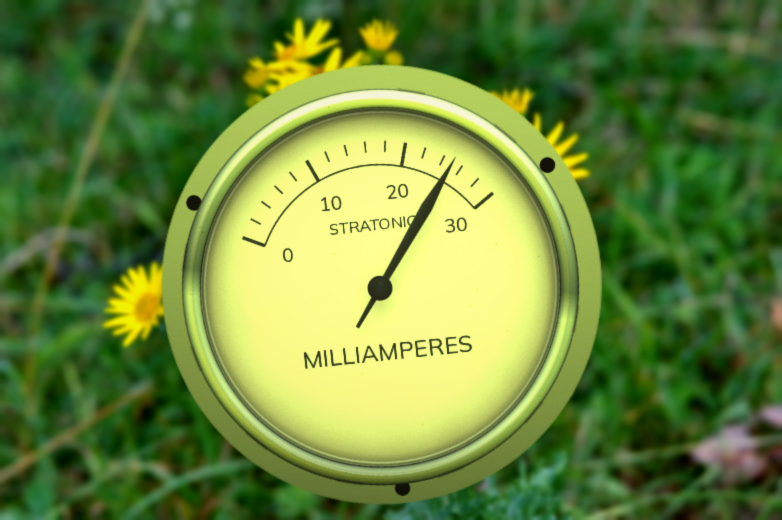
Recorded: 25 (mA)
